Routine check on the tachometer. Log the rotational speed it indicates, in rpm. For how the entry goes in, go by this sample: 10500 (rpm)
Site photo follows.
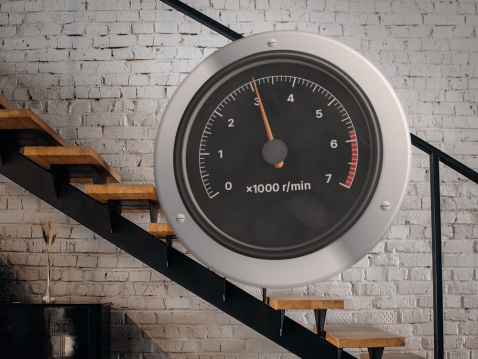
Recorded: 3100 (rpm)
